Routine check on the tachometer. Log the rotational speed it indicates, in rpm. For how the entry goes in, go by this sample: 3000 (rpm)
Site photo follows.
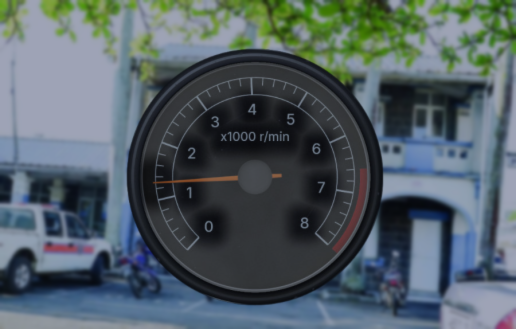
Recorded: 1300 (rpm)
